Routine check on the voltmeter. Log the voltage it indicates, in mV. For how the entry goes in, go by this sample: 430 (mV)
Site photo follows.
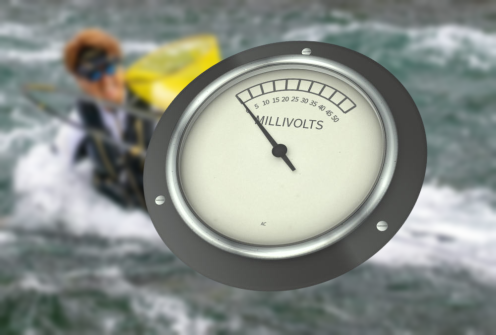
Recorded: 0 (mV)
